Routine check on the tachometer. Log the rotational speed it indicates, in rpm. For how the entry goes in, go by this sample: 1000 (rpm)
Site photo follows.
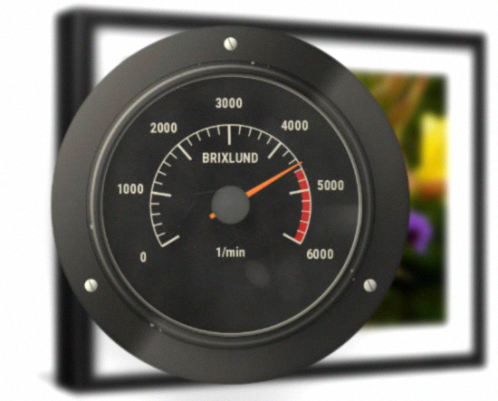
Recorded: 4500 (rpm)
